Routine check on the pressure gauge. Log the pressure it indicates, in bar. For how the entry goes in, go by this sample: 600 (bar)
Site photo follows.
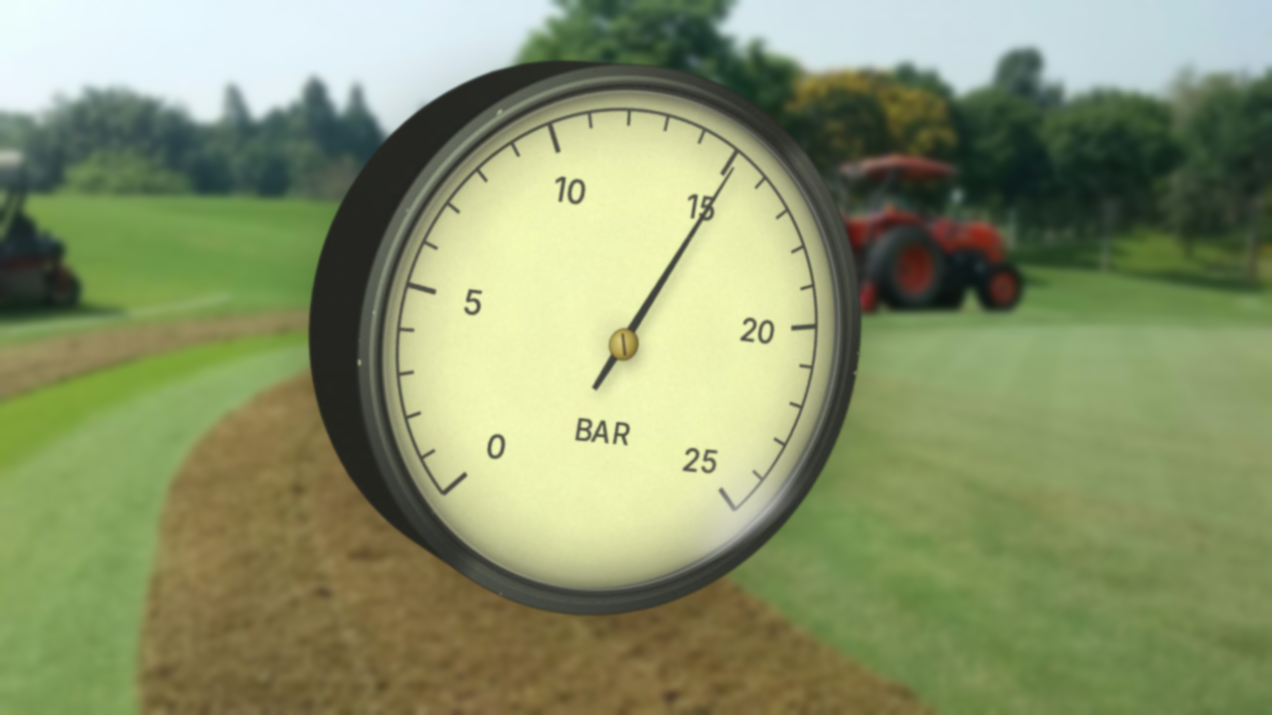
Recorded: 15 (bar)
